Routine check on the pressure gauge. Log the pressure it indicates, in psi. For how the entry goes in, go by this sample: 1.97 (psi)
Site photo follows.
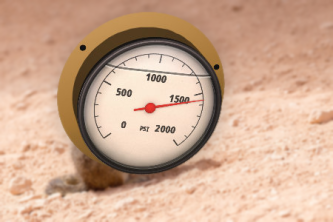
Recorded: 1550 (psi)
